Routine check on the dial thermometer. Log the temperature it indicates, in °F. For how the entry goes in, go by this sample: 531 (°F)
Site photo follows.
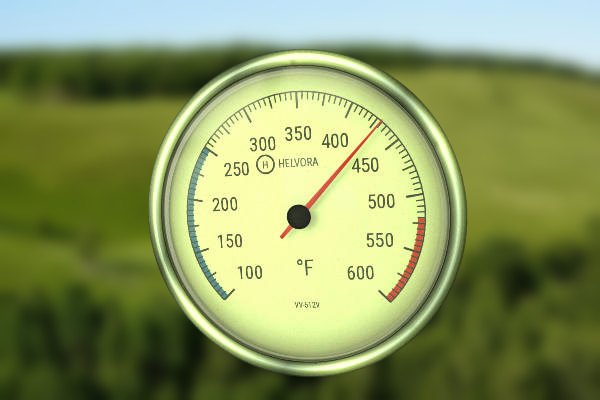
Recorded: 430 (°F)
